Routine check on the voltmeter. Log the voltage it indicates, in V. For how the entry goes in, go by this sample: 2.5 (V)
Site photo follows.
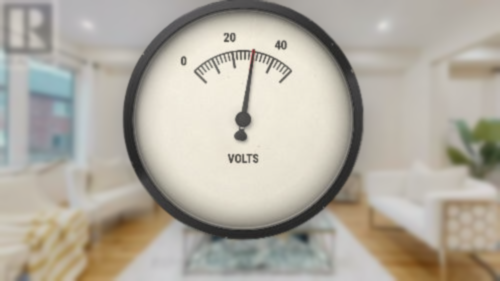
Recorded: 30 (V)
